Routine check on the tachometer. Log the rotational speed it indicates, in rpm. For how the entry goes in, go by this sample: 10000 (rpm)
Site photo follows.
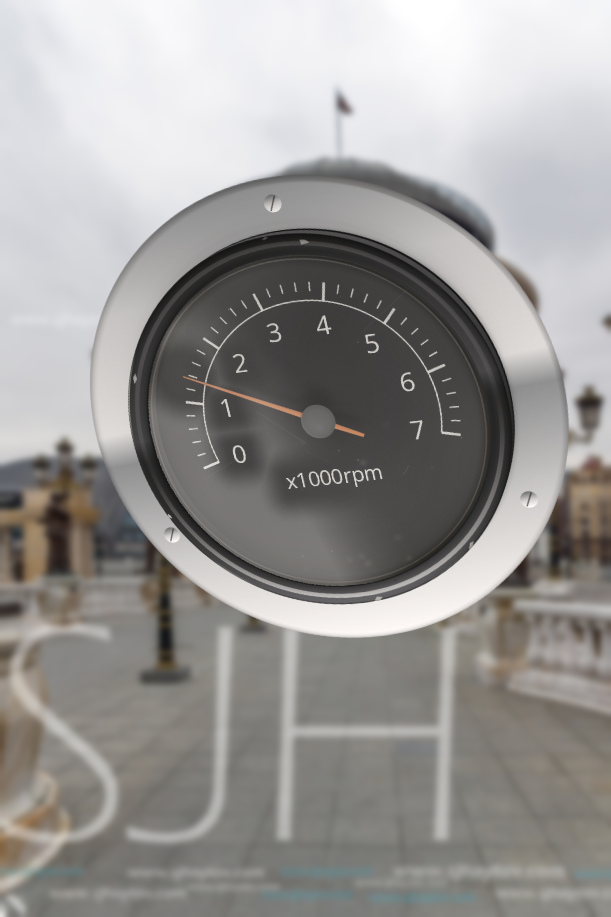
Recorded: 1400 (rpm)
